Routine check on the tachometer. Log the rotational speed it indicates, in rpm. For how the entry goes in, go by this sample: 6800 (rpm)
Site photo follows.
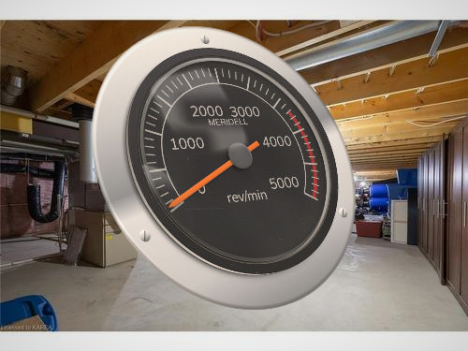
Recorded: 50 (rpm)
